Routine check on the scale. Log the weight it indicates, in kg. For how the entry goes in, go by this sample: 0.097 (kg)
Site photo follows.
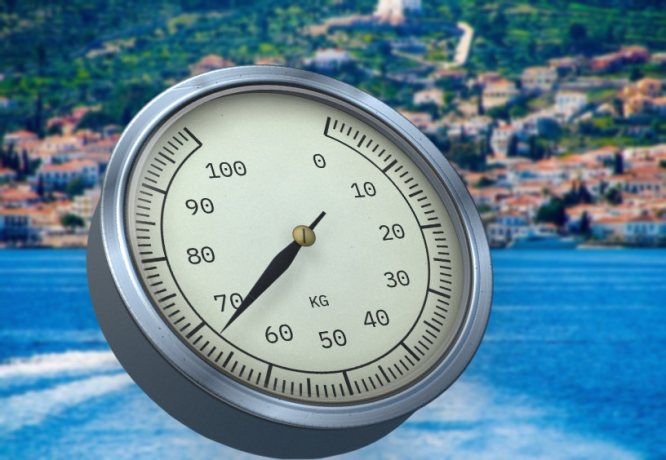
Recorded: 67.5 (kg)
